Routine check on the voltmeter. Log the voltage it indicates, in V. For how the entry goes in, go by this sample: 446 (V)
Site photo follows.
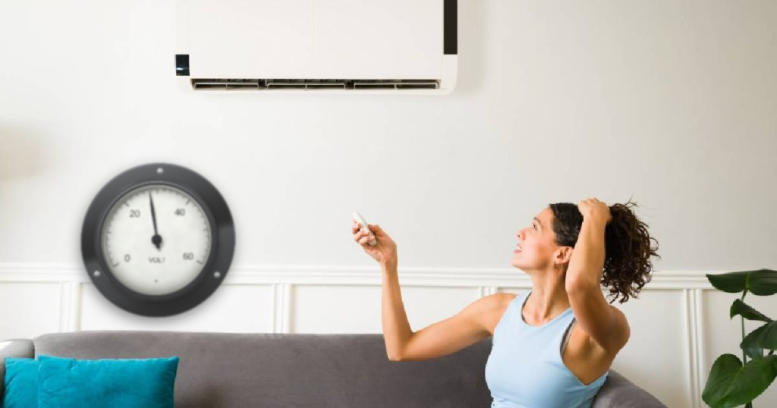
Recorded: 28 (V)
